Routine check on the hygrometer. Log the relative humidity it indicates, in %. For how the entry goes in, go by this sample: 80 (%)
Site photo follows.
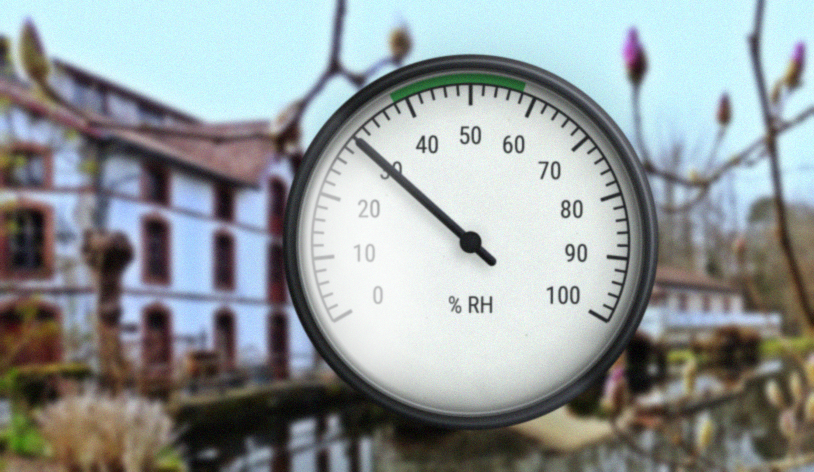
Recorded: 30 (%)
